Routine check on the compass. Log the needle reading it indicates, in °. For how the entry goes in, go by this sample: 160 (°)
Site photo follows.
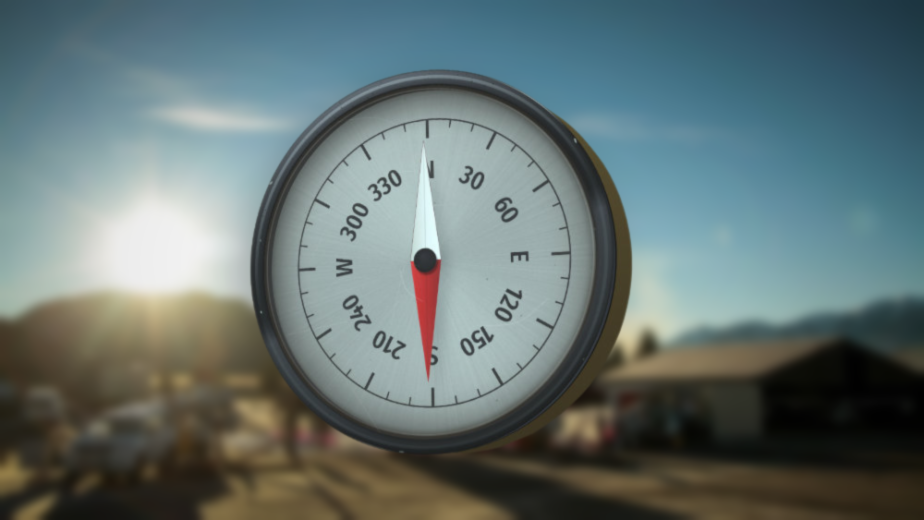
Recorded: 180 (°)
